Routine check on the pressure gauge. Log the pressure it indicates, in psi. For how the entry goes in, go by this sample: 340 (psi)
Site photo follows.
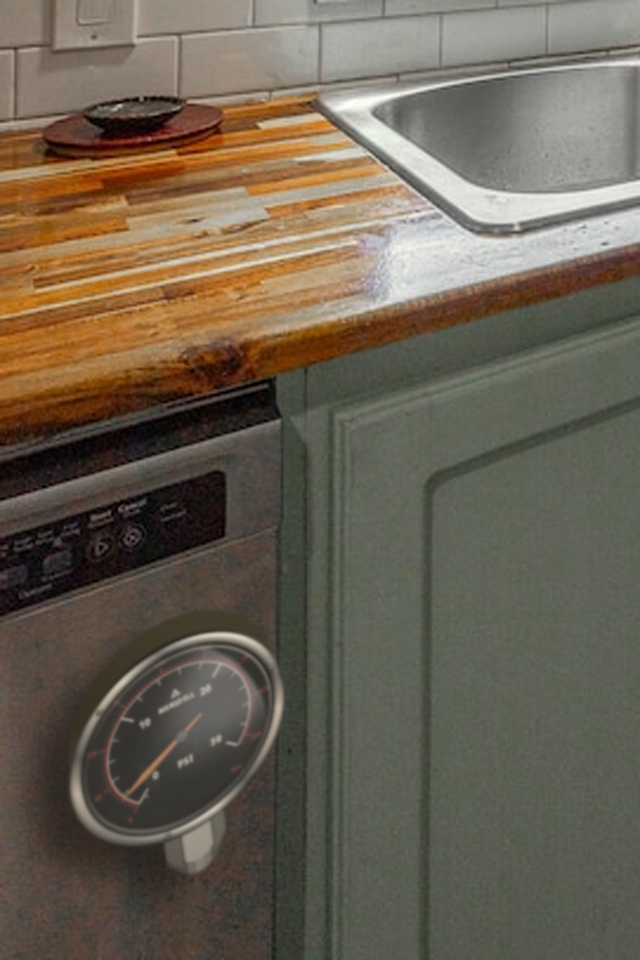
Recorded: 2 (psi)
